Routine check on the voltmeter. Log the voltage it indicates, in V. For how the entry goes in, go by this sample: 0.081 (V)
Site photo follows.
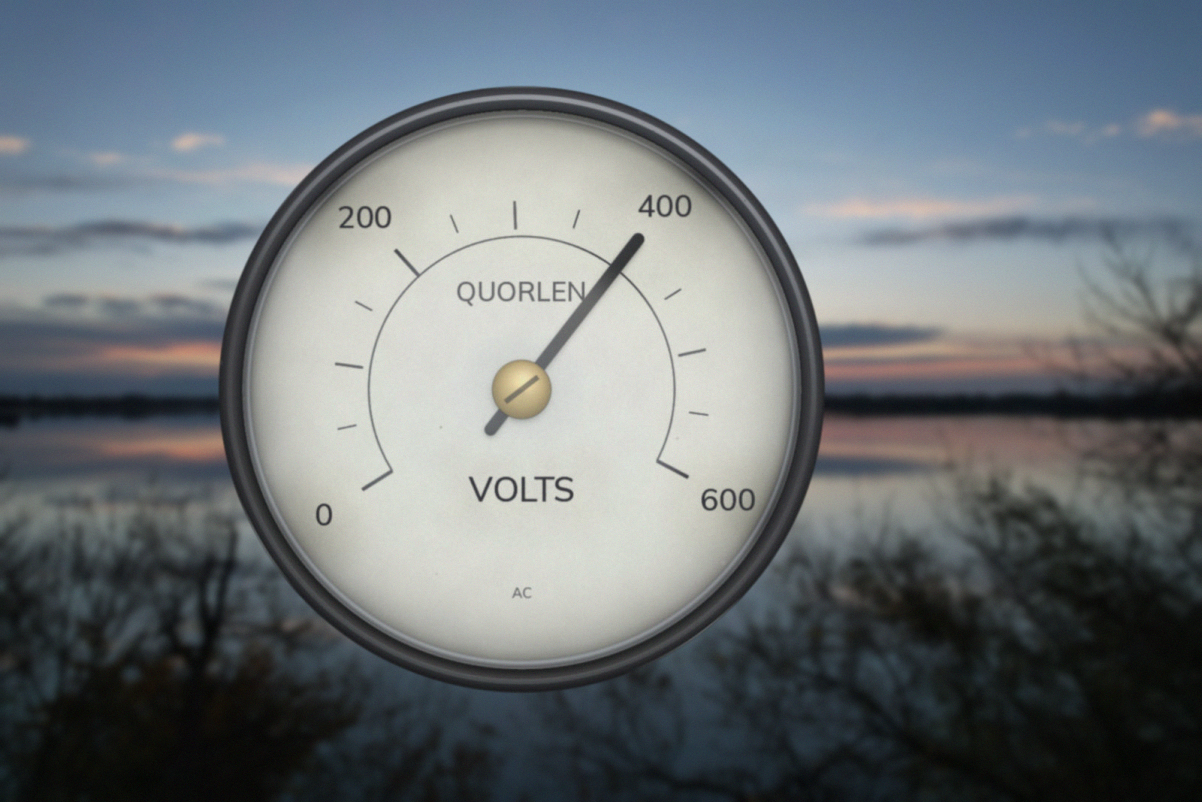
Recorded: 400 (V)
